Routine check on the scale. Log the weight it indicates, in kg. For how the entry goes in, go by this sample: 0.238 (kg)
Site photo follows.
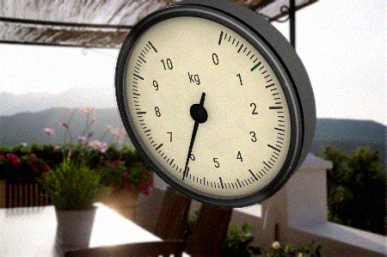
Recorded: 6 (kg)
